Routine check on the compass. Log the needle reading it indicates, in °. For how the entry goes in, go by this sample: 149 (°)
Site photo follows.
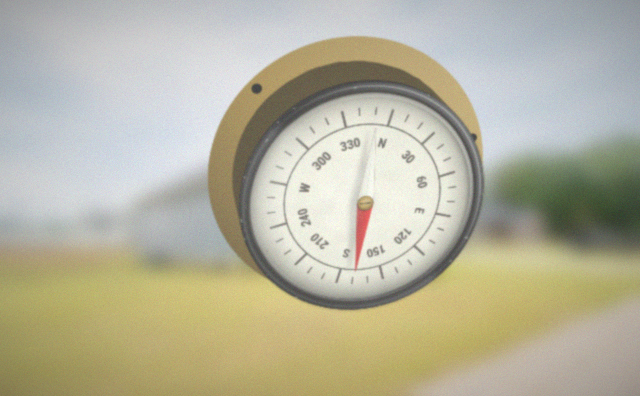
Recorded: 170 (°)
